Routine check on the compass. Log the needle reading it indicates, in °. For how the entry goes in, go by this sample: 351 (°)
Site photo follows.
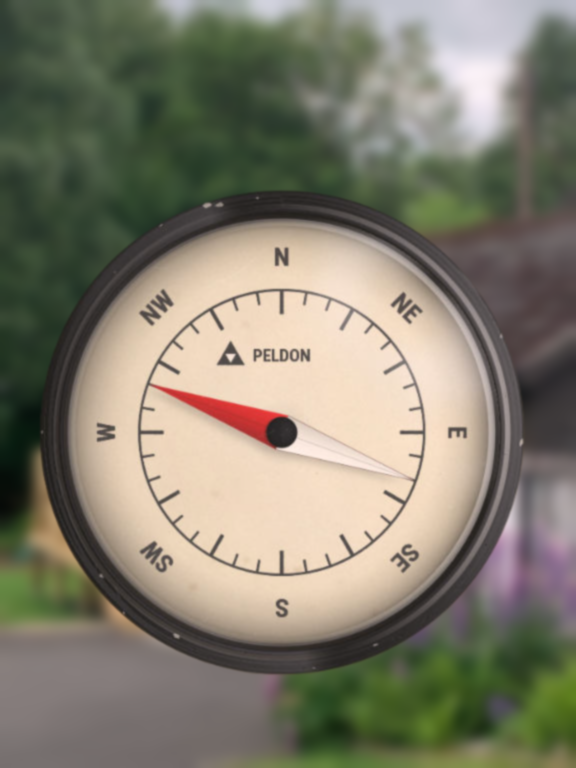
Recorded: 290 (°)
